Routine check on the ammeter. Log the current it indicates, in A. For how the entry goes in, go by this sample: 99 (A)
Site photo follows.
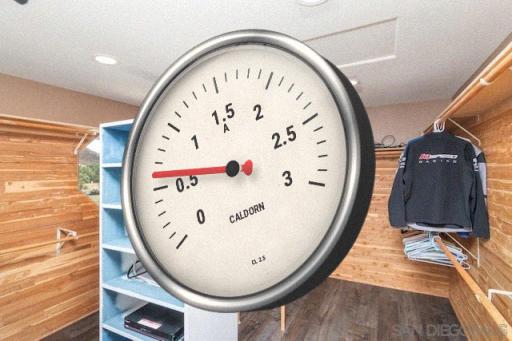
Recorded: 0.6 (A)
